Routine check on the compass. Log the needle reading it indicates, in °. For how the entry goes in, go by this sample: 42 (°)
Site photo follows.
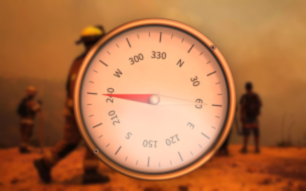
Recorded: 240 (°)
